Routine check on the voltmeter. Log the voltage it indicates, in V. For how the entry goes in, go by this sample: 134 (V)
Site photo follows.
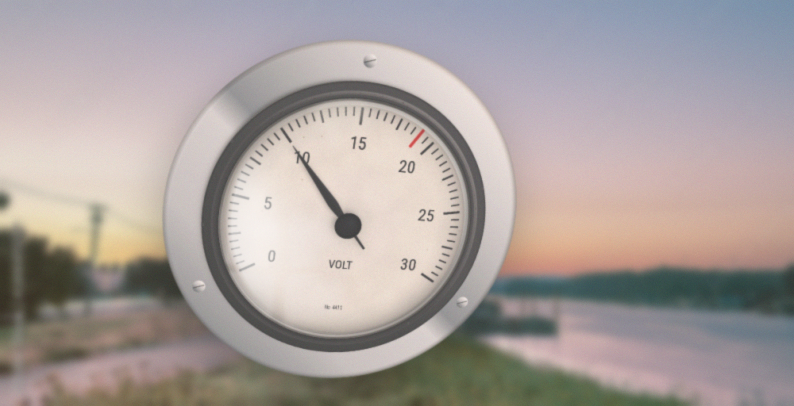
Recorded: 10 (V)
